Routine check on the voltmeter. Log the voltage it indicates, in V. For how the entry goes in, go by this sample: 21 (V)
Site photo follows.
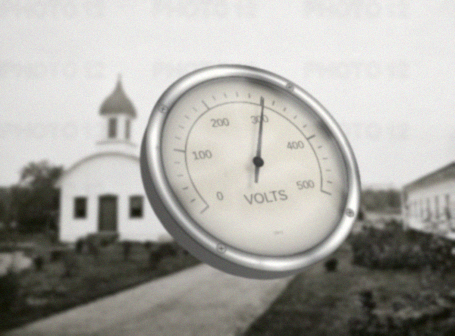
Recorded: 300 (V)
